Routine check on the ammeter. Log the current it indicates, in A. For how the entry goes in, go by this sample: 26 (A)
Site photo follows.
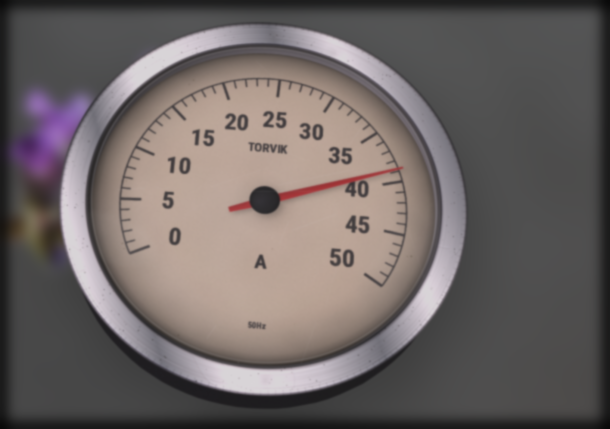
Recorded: 39 (A)
